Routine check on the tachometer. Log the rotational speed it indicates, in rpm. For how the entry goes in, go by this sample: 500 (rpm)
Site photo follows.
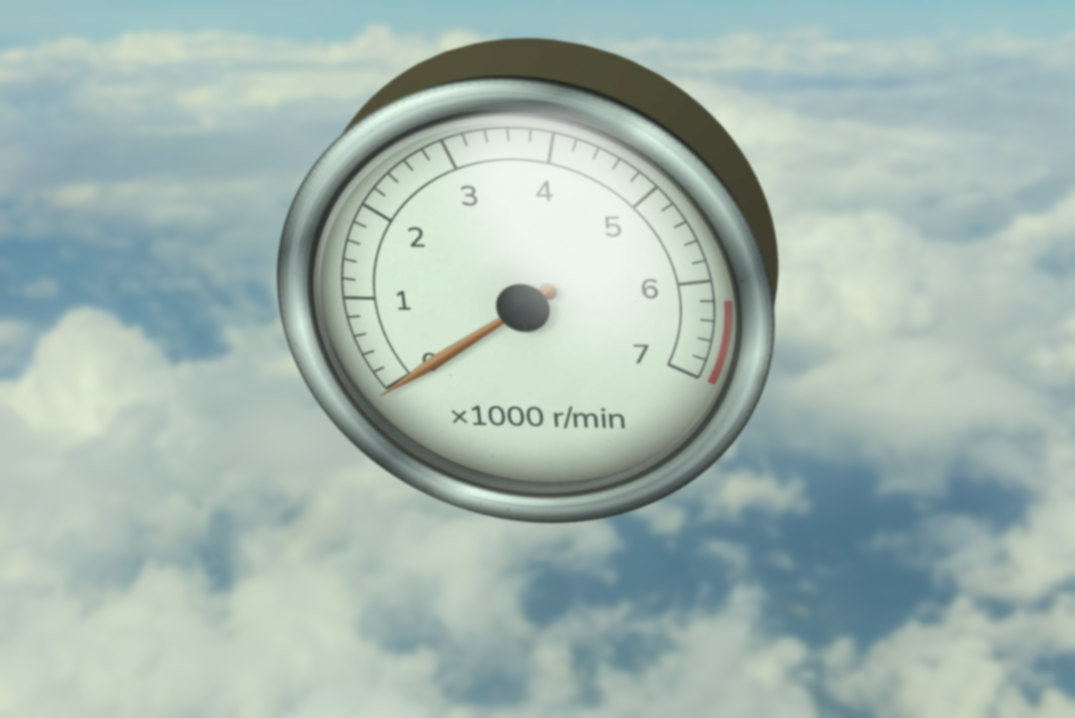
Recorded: 0 (rpm)
